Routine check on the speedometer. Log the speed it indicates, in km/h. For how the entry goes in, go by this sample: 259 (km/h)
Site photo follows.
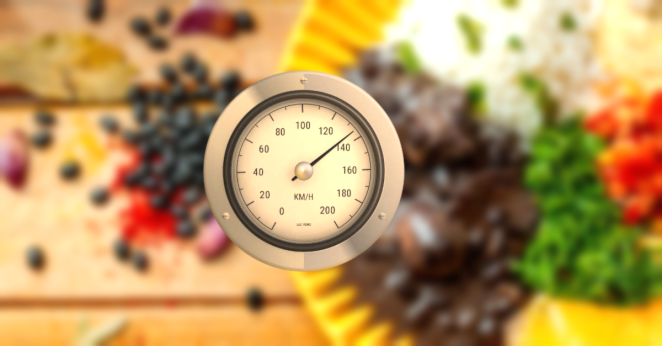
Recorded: 135 (km/h)
